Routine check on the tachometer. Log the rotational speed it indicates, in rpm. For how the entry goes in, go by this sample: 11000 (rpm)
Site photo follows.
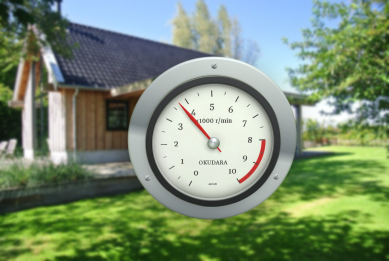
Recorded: 3750 (rpm)
